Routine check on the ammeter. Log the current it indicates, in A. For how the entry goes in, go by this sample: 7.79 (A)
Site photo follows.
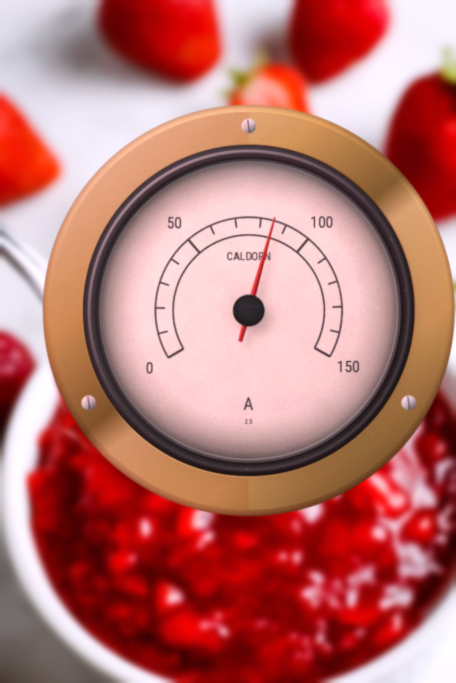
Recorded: 85 (A)
